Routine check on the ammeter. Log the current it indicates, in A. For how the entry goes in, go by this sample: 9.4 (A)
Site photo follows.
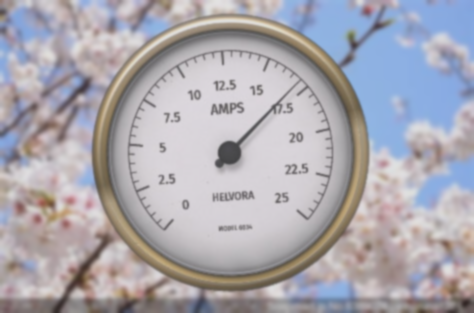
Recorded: 17 (A)
